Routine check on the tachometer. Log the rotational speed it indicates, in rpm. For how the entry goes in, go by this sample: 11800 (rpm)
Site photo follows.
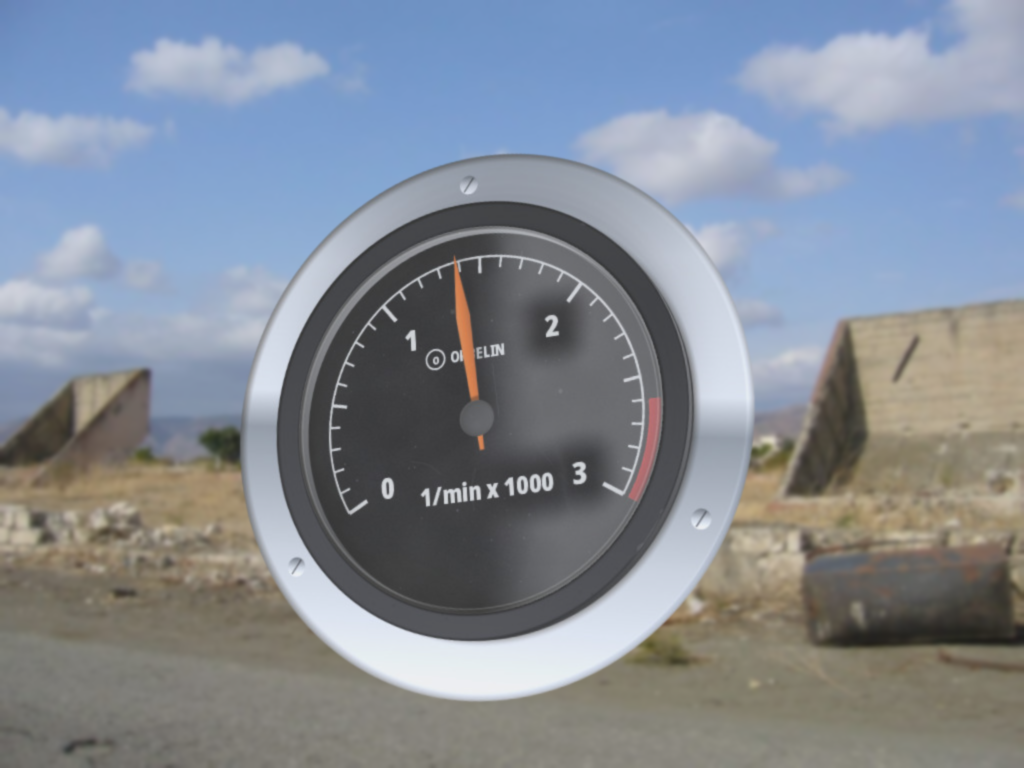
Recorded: 1400 (rpm)
